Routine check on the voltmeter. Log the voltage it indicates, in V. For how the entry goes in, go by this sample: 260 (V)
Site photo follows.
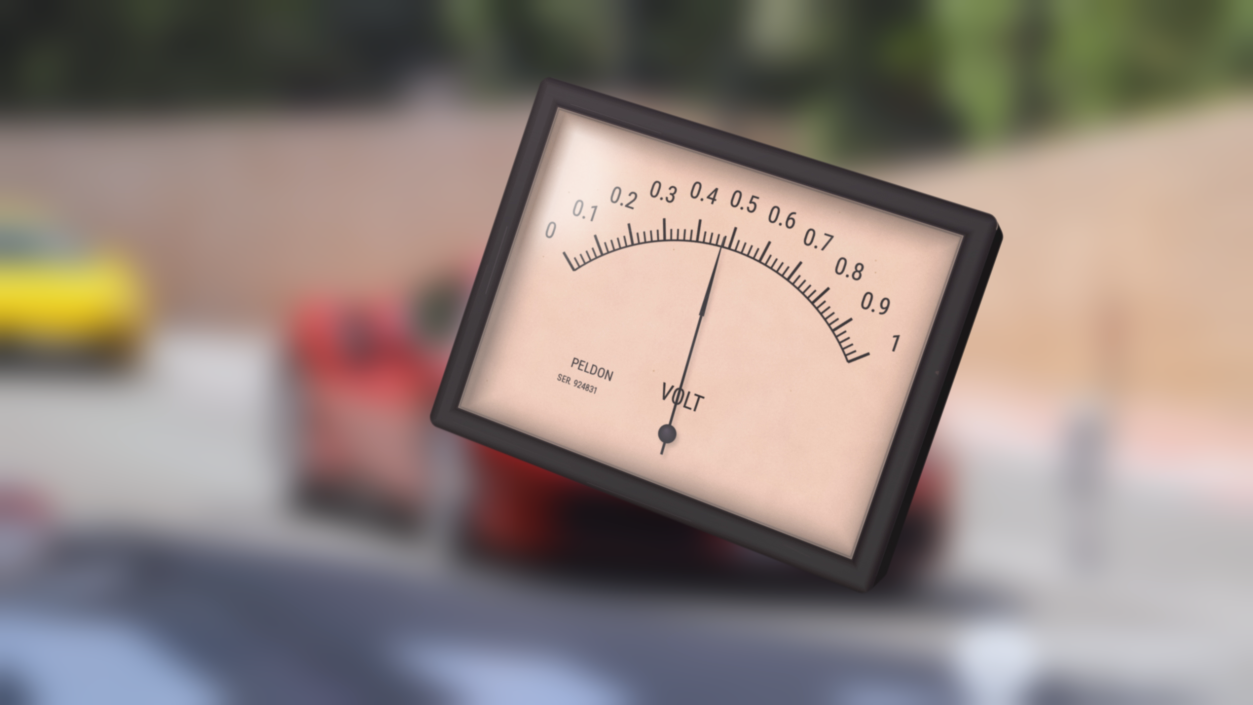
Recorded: 0.48 (V)
